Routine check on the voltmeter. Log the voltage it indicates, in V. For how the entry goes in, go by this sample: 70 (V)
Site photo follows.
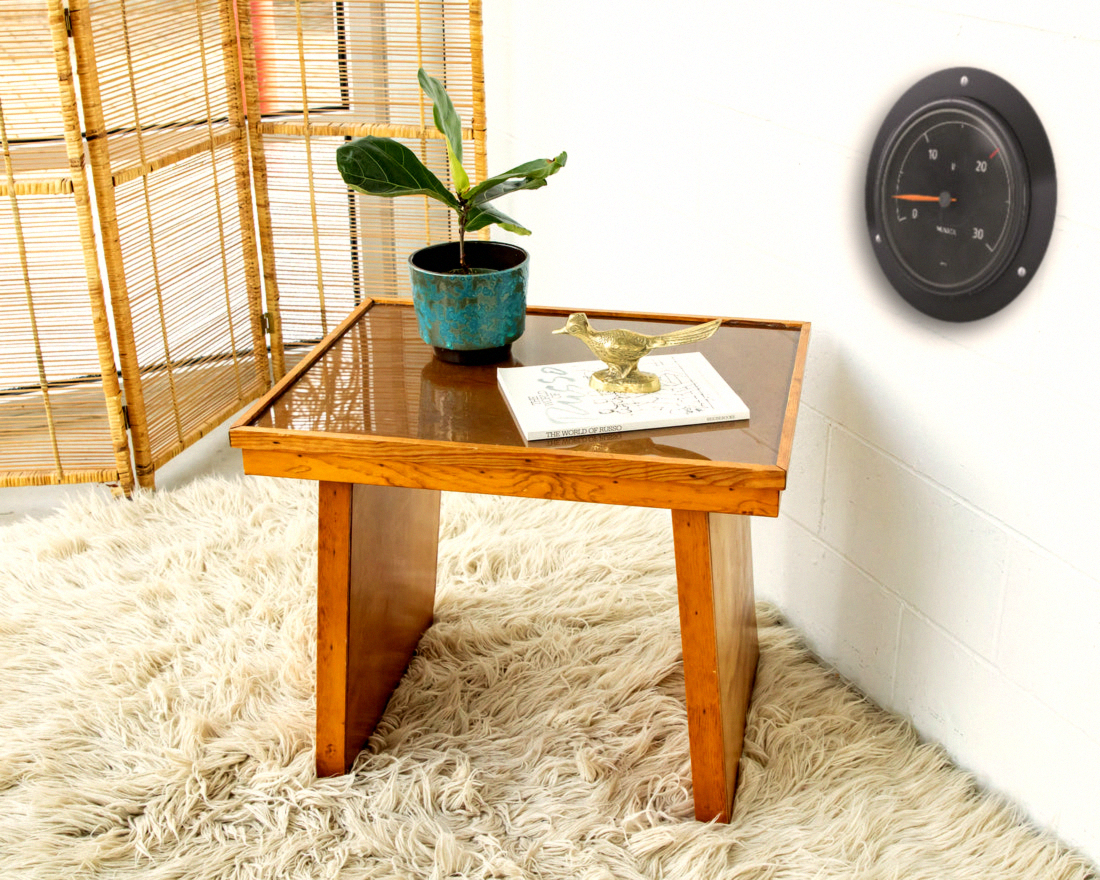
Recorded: 2.5 (V)
